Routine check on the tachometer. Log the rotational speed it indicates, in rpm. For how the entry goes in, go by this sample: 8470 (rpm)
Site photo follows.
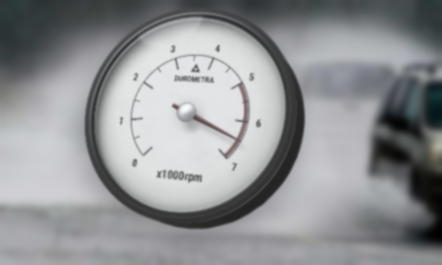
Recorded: 6500 (rpm)
